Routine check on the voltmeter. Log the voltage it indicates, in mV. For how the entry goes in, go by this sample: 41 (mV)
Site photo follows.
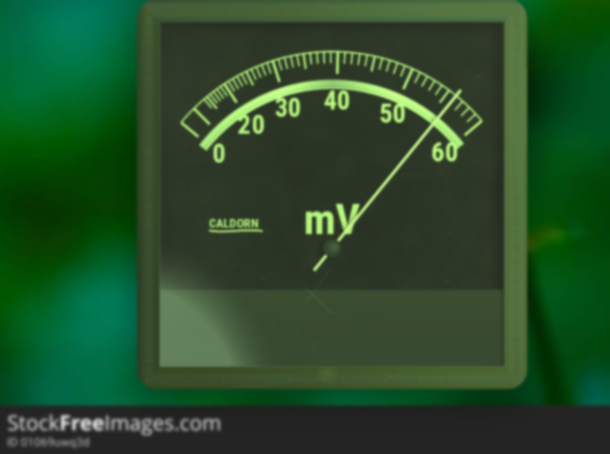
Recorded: 56 (mV)
